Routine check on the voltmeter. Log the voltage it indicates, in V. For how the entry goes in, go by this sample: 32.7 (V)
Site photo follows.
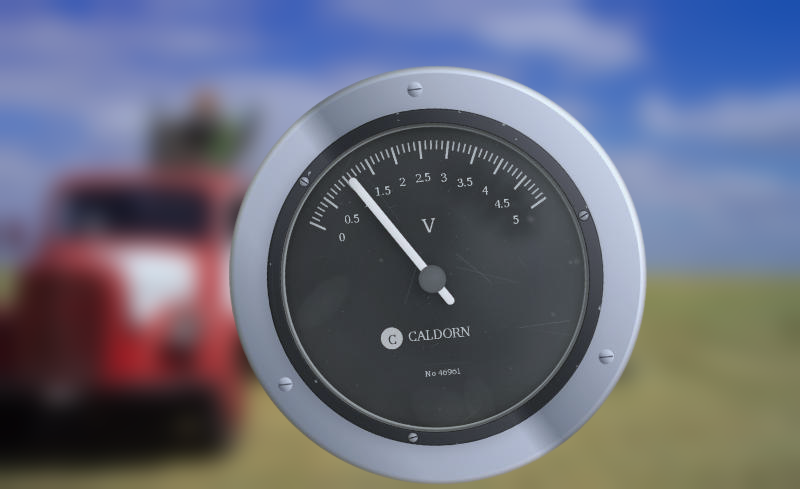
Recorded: 1.1 (V)
